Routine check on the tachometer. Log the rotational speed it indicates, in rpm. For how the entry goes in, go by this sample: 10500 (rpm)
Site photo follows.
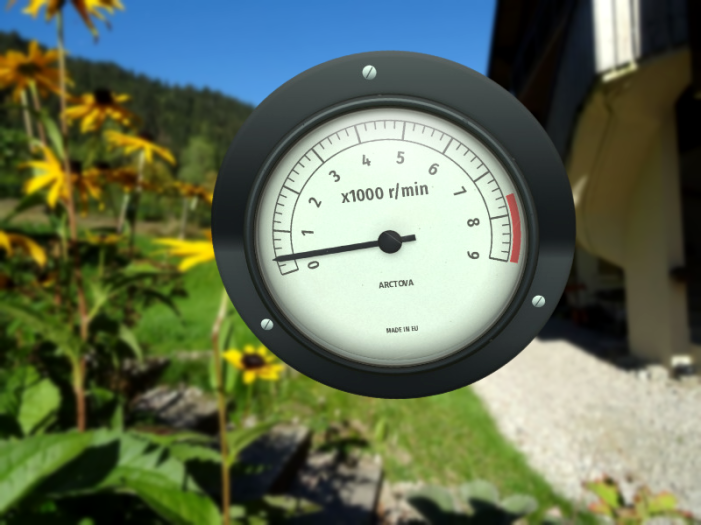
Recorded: 400 (rpm)
